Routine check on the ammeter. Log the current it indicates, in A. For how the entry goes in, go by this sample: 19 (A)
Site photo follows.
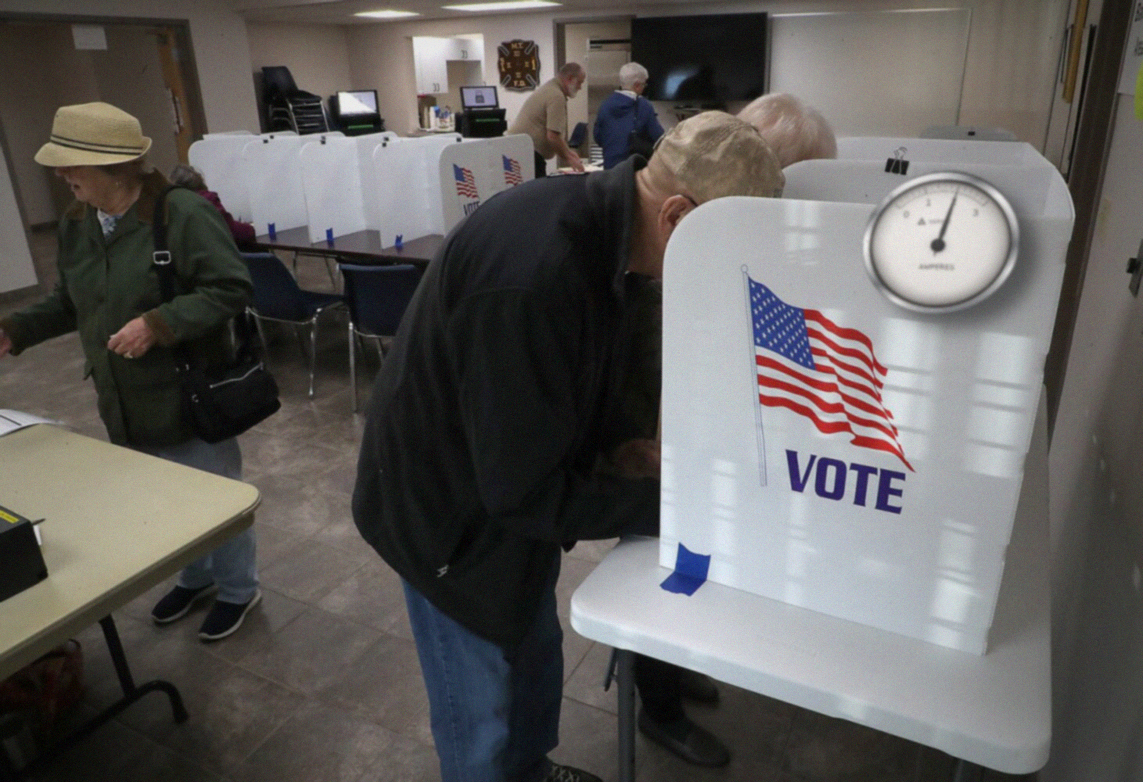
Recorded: 2 (A)
